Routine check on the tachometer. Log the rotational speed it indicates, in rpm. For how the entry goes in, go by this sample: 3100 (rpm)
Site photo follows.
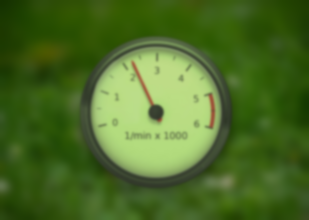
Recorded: 2250 (rpm)
